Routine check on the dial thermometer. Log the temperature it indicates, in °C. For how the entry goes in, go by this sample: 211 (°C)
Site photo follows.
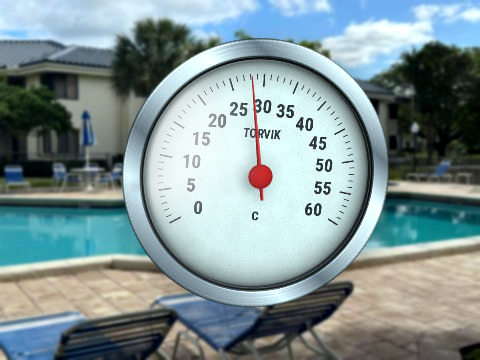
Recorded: 28 (°C)
